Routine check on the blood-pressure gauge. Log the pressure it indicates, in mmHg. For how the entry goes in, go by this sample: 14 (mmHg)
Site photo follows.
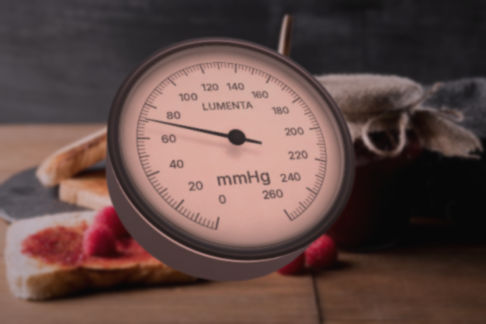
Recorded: 70 (mmHg)
